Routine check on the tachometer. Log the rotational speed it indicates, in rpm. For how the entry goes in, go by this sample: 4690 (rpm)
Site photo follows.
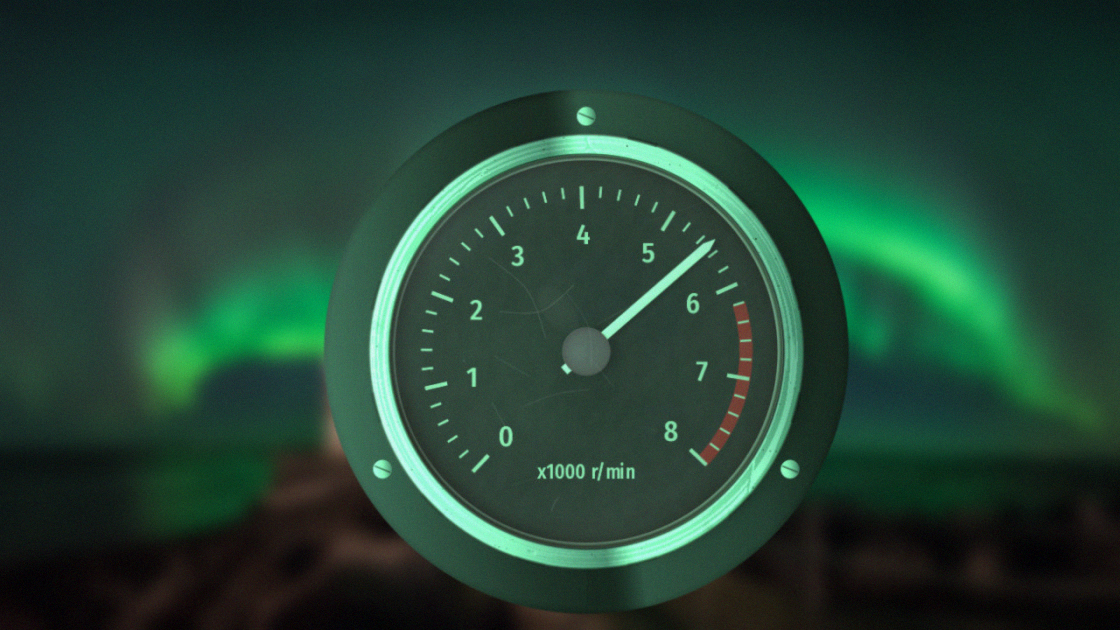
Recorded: 5500 (rpm)
